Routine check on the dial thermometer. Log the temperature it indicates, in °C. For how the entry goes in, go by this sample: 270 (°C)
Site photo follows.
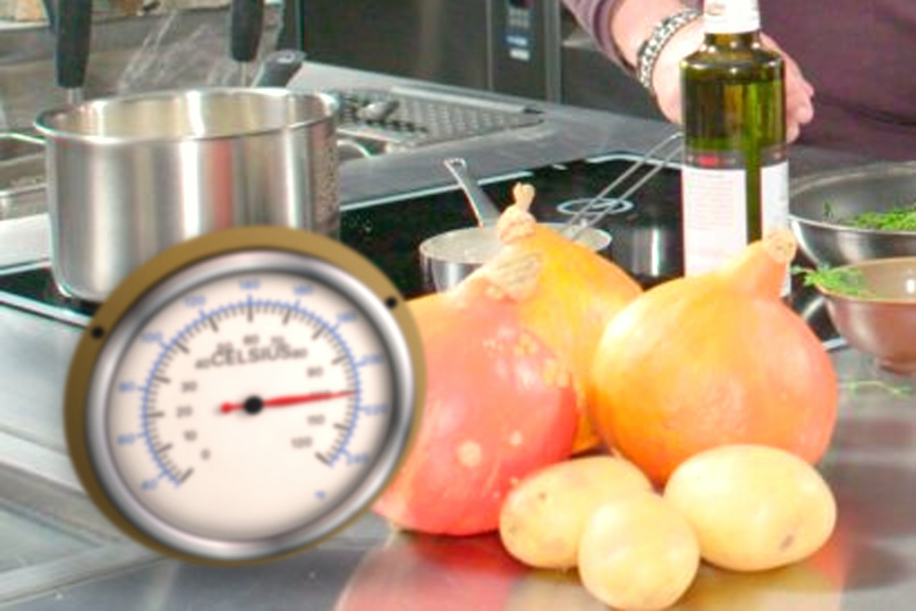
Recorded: 100 (°C)
